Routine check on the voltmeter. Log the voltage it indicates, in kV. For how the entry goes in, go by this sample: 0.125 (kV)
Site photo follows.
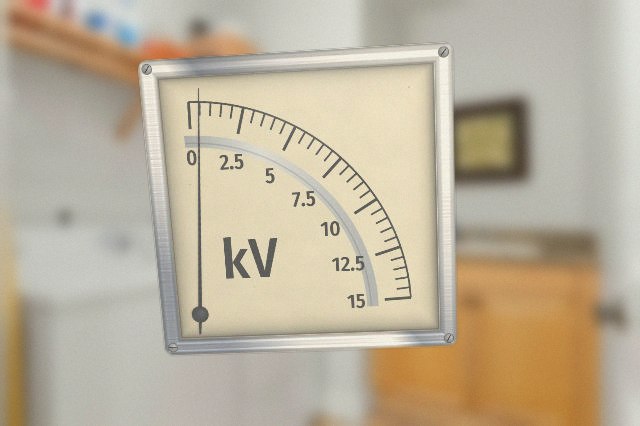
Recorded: 0.5 (kV)
